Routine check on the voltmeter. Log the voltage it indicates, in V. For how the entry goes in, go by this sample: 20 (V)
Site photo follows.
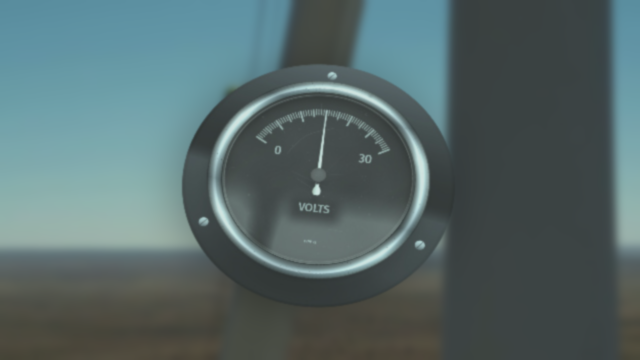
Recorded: 15 (V)
